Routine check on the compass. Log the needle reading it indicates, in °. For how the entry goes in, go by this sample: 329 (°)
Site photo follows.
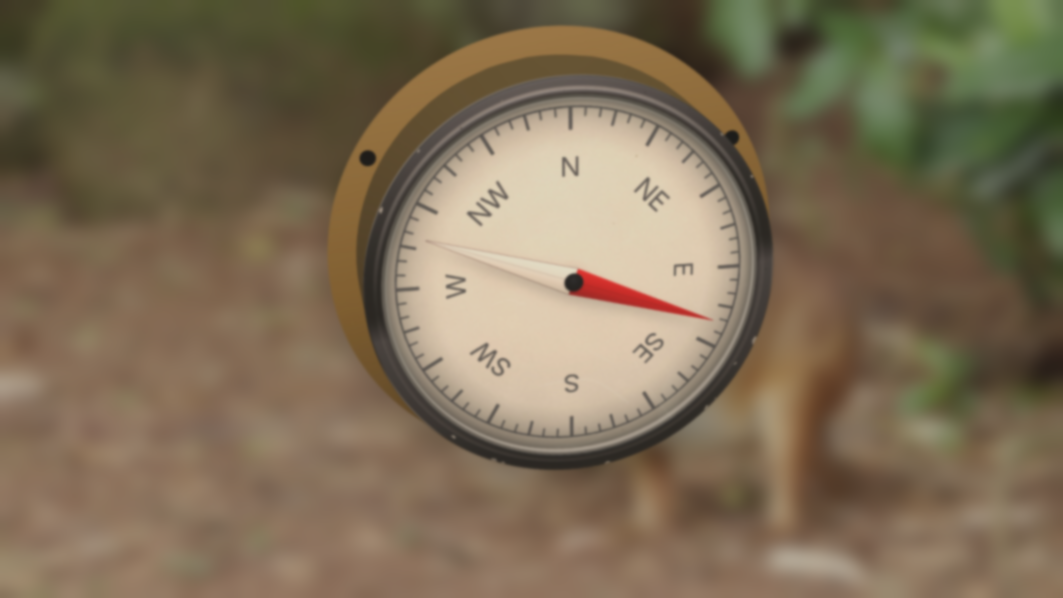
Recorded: 110 (°)
